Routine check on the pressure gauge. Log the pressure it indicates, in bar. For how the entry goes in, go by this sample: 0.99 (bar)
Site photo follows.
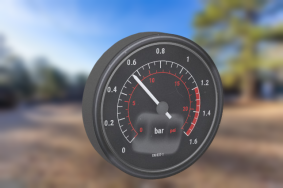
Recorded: 0.55 (bar)
